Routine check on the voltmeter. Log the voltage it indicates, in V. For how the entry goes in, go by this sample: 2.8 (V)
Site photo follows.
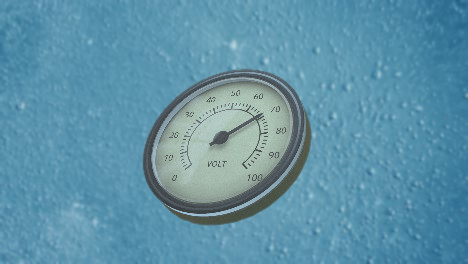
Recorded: 70 (V)
